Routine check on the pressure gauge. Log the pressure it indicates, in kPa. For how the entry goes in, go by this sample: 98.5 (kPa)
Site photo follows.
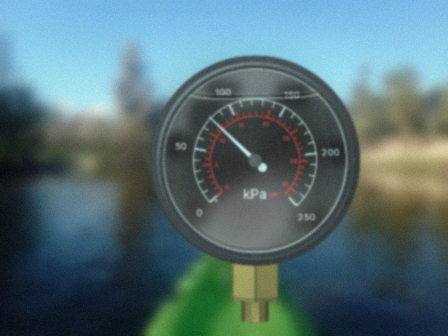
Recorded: 80 (kPa)
